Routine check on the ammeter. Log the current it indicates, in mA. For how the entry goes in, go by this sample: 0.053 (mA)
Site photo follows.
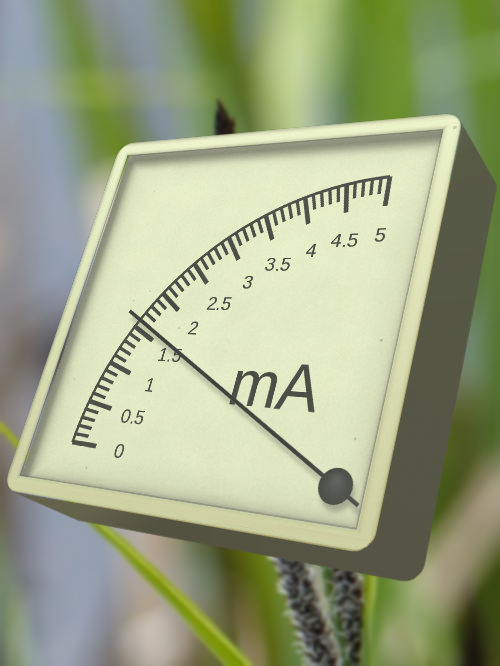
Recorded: 1.6 (mA)
